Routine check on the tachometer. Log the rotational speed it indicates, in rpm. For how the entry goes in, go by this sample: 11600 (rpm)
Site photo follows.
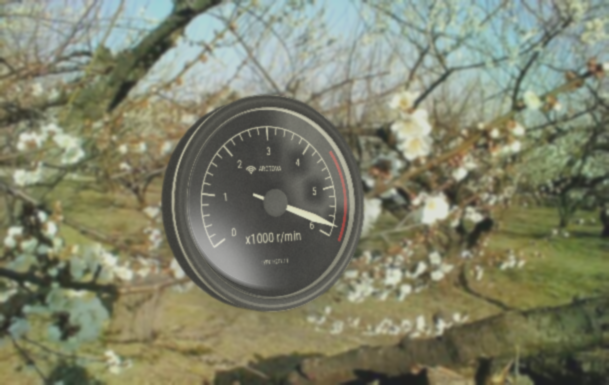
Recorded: 5800 (rpm)
